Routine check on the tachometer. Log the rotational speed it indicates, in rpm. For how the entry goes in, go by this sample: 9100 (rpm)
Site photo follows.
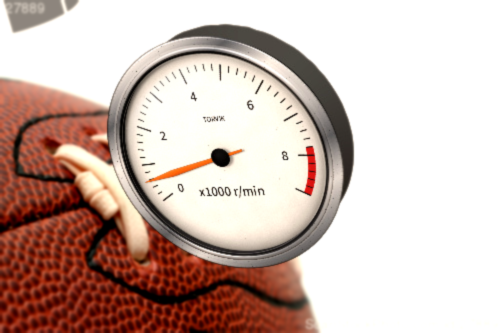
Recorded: 600 (rpm)
